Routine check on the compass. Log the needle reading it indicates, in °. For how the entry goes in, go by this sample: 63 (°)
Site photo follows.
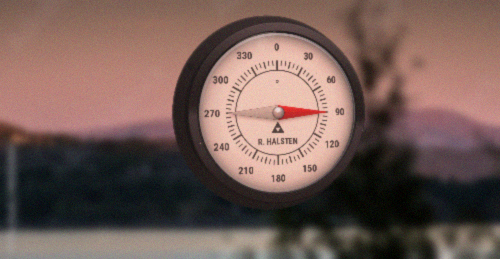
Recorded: 90 (°)
